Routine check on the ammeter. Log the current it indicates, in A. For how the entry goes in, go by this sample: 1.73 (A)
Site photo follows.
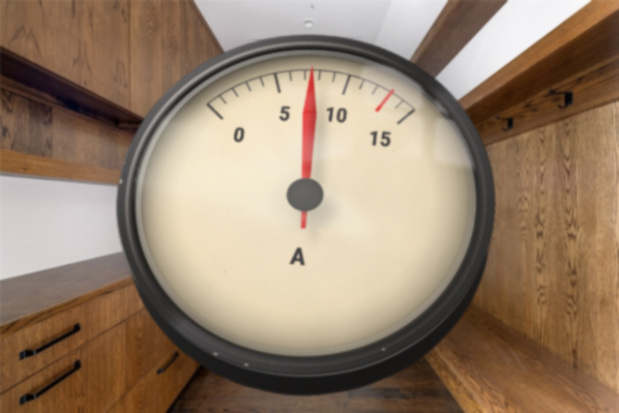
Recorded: 7.5 (A)
